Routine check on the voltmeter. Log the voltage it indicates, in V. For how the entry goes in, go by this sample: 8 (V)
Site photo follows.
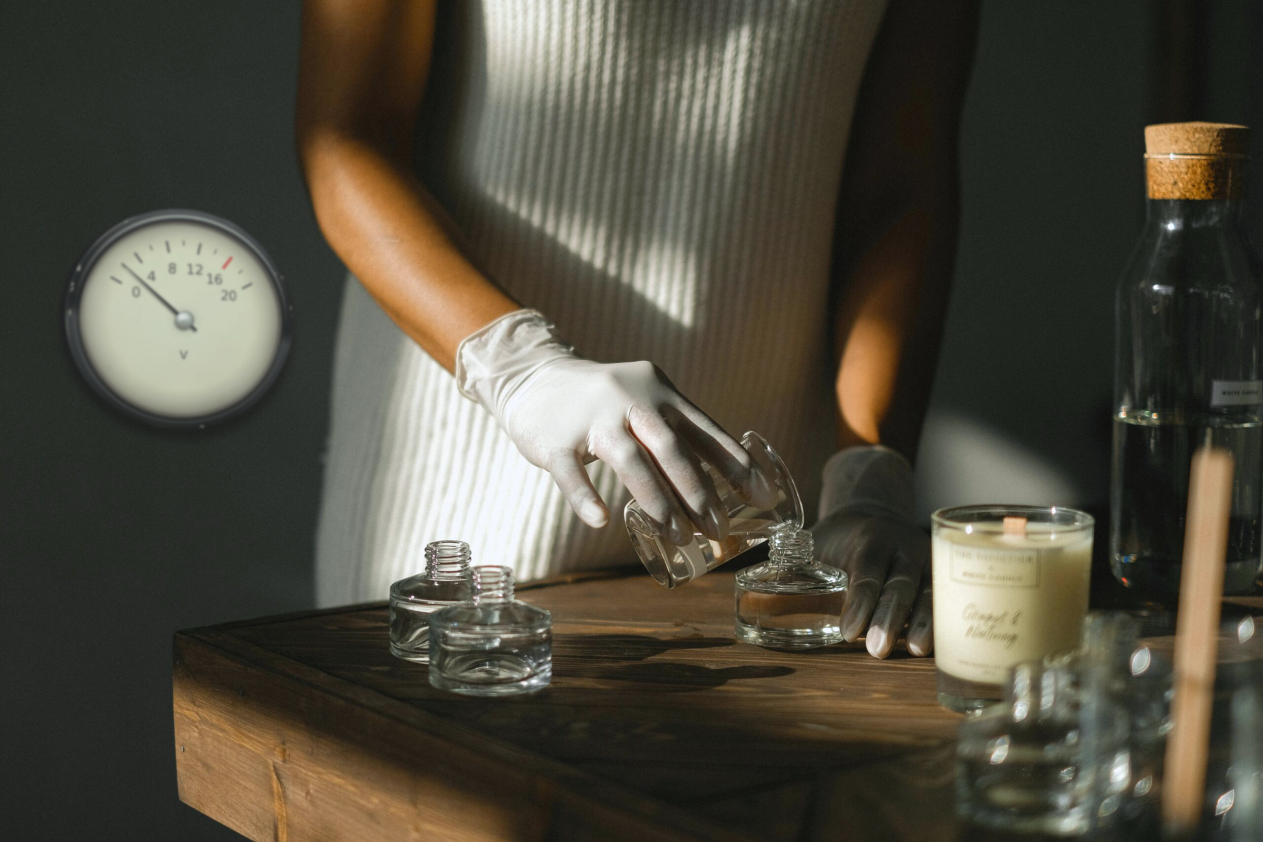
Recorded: 2 (V)
